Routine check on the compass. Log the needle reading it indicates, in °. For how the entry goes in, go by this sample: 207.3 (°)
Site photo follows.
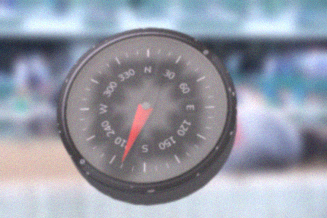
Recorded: 200 (°)
